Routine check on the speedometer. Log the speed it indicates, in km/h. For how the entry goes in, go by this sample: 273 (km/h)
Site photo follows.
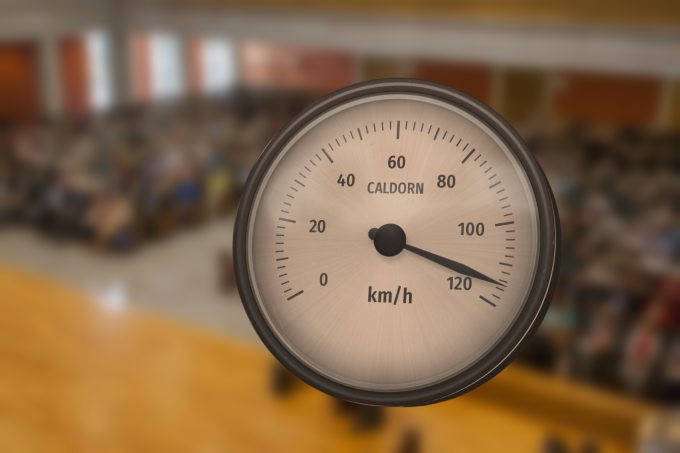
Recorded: 115 (km/h)
